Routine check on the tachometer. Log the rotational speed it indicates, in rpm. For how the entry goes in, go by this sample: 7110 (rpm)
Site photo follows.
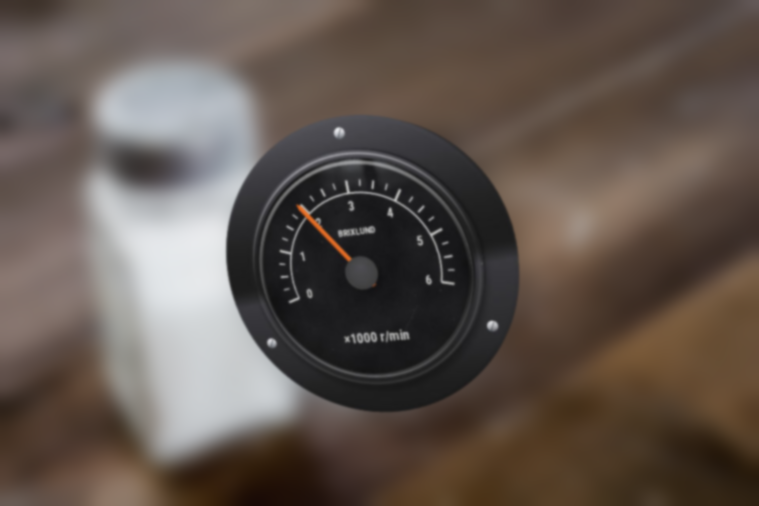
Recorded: 2000 (rpm)
